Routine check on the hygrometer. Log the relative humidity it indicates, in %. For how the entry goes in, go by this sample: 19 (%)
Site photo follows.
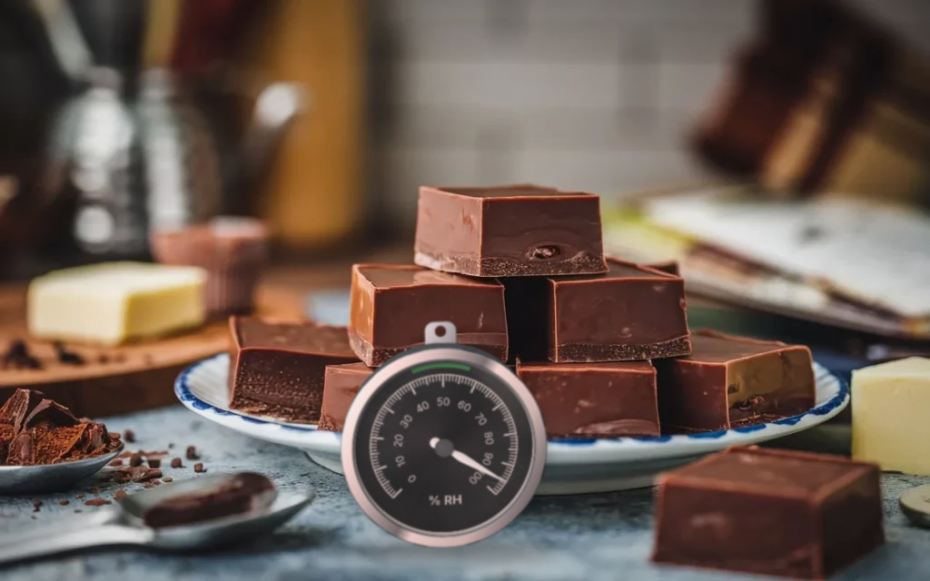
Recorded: 95 (%)
